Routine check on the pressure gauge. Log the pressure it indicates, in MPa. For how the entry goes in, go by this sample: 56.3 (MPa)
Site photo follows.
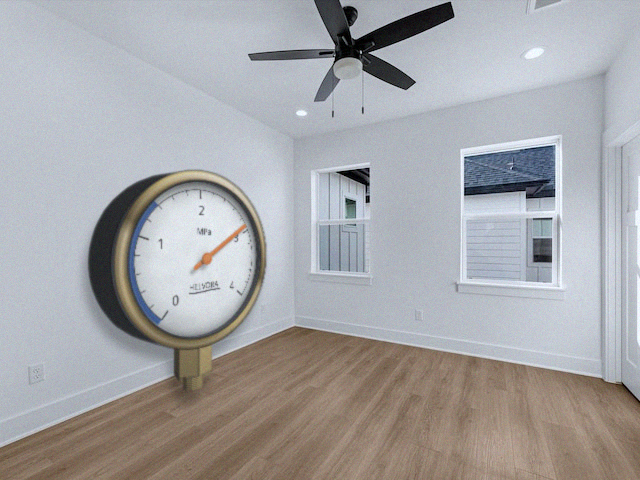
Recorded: 2.9 (MPa)
